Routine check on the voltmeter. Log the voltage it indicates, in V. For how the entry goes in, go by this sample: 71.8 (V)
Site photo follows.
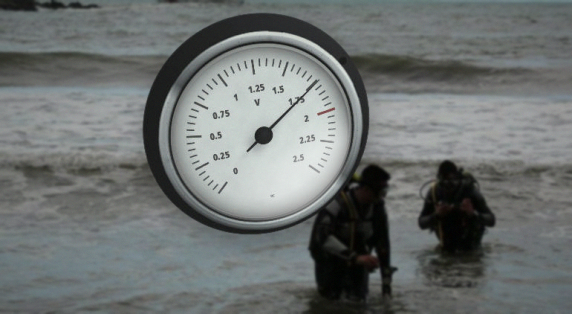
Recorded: 1.75 (V)
